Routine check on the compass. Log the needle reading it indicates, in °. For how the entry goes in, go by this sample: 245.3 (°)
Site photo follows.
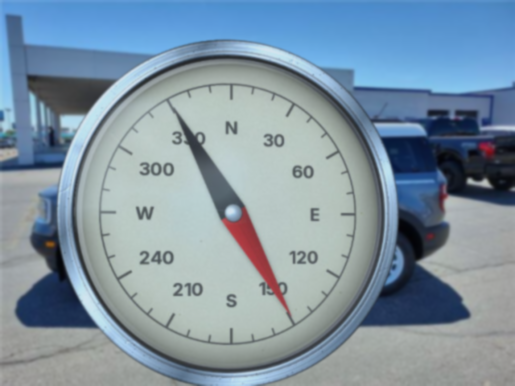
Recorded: 150 (°)
